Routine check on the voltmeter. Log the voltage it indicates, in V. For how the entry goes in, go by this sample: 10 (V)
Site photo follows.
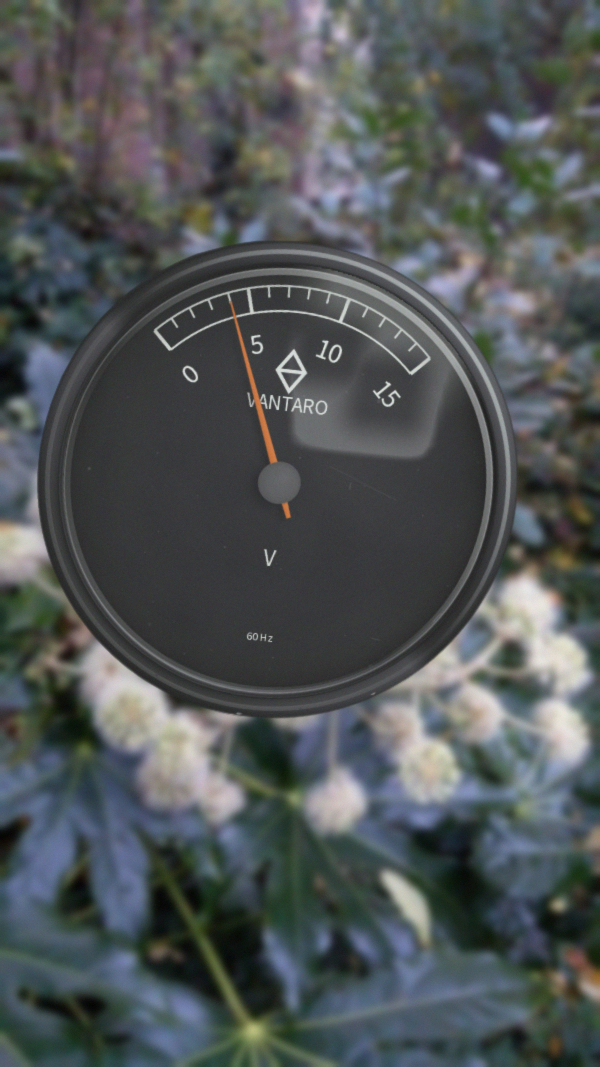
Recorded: 4 (V)
